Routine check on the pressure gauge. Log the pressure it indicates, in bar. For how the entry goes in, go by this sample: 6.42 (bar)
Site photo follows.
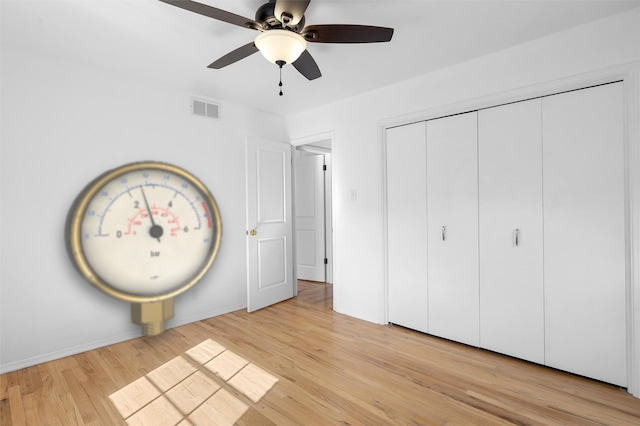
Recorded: 2.5 (bar)
